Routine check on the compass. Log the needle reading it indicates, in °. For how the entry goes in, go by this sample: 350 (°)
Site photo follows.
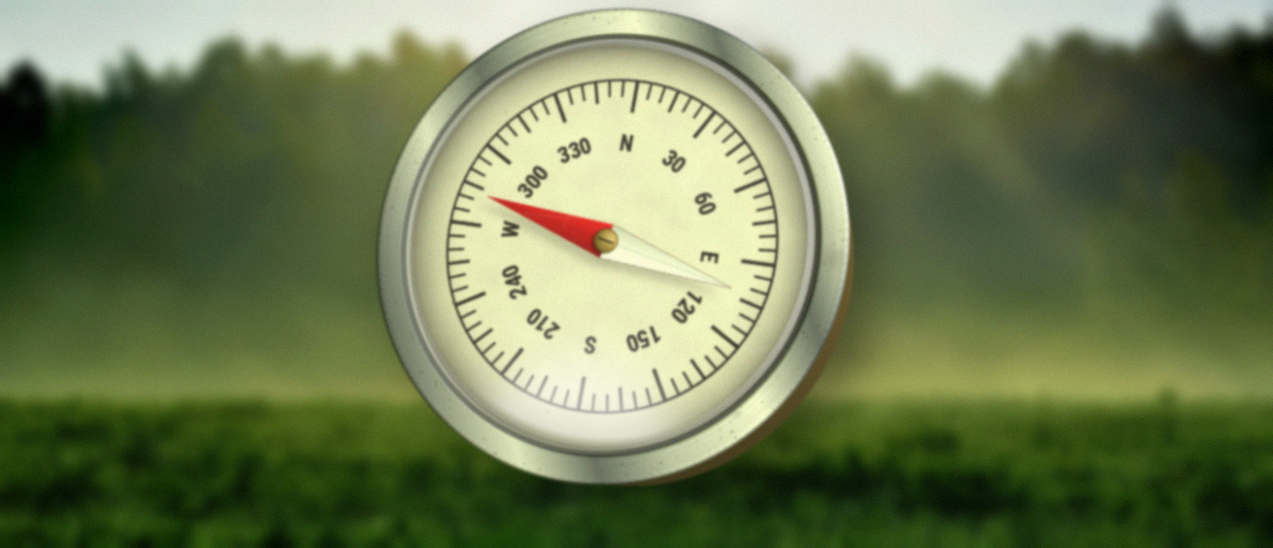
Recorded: 282.5 (°)
